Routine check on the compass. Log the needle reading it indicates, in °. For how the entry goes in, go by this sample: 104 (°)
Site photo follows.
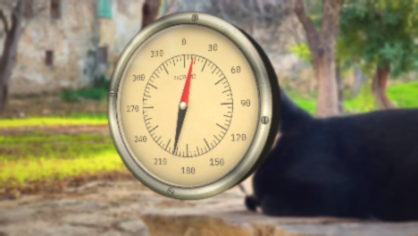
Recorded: 15 (°)
